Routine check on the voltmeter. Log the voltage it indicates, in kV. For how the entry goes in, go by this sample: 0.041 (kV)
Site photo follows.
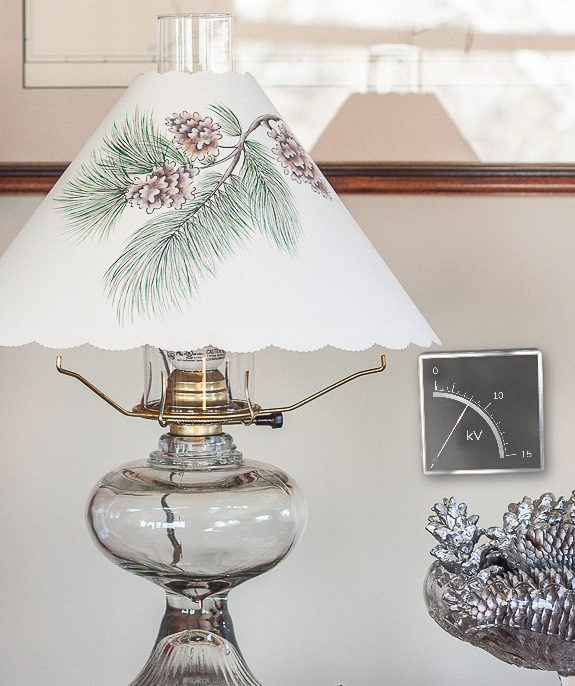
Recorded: 8 (kV)
